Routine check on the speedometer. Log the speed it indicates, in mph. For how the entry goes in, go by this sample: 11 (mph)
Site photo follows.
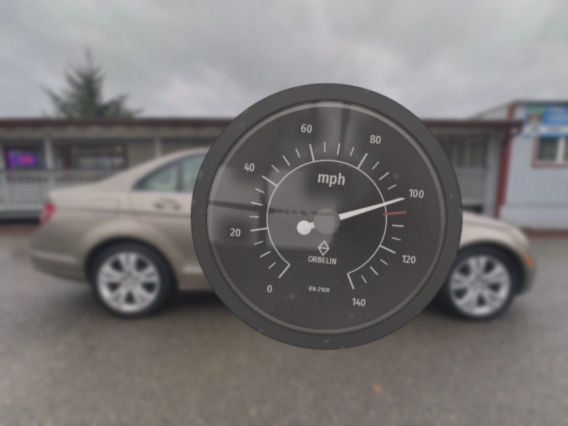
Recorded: 100 (mph)
